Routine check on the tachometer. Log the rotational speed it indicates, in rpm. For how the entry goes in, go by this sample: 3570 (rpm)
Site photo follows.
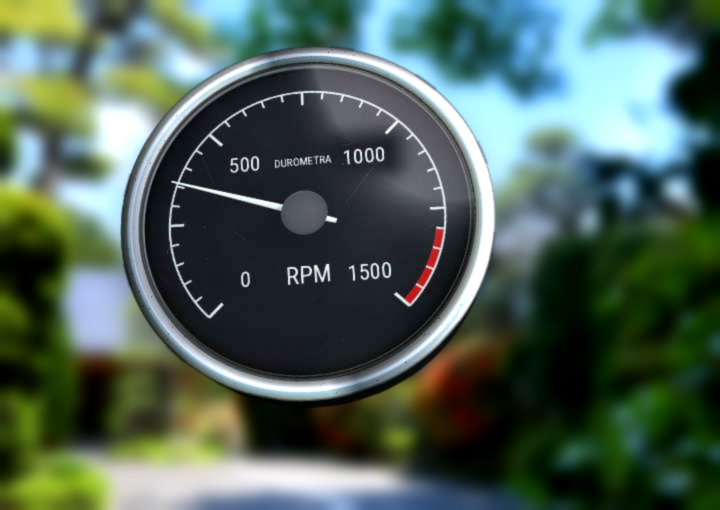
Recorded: 350 (rpm)
